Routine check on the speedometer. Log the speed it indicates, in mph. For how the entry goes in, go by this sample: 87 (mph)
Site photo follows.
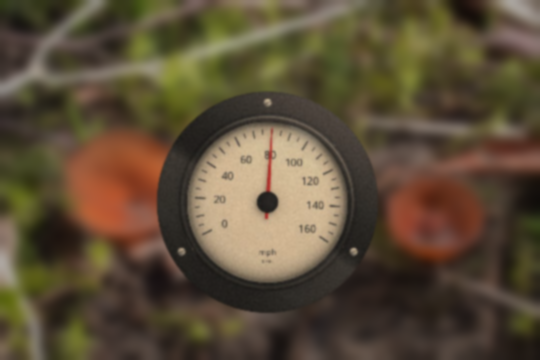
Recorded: 80 (mph)
